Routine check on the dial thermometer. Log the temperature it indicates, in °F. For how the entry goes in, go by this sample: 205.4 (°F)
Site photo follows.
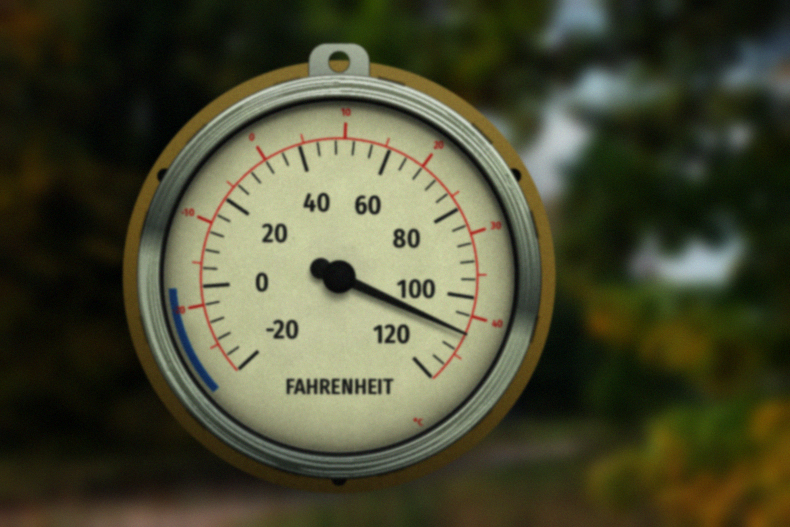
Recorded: 108 (°F)
